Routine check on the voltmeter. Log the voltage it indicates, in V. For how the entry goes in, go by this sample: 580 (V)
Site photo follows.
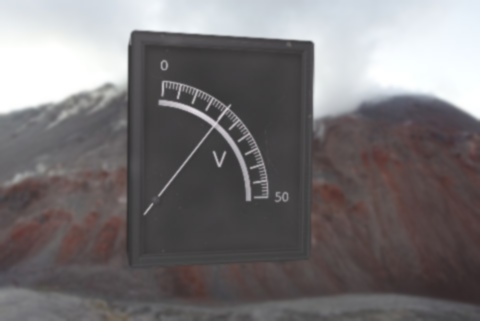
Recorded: 20 (V)
